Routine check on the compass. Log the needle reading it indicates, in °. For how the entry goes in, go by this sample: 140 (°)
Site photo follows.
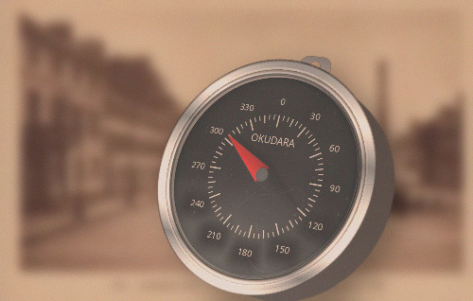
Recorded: 305 (°)
